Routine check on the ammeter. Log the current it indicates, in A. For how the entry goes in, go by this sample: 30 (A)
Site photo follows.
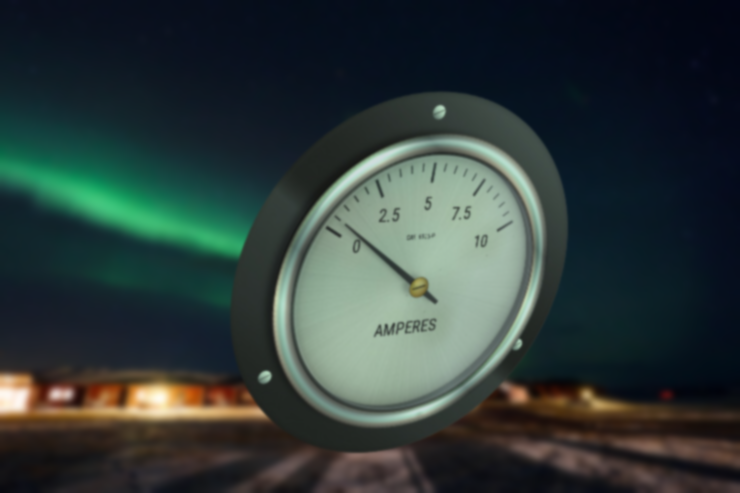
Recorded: 0.5 (A)
